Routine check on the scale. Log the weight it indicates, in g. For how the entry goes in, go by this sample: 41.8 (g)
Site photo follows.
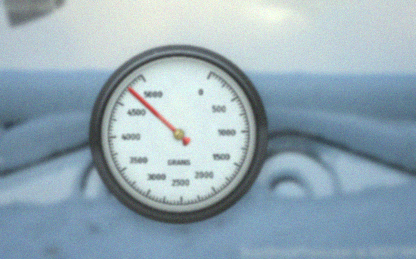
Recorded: 4750 (g)
